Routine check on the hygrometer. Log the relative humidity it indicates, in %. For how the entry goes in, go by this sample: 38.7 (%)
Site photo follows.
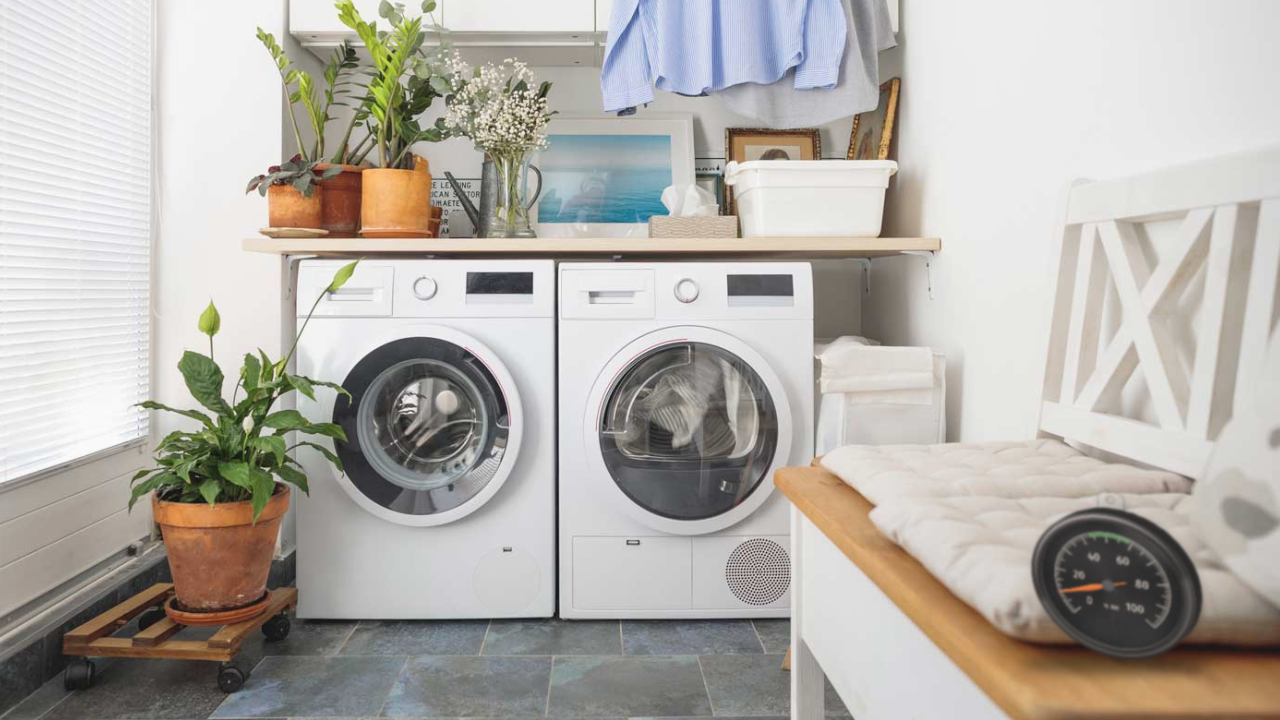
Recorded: 10 (%)
